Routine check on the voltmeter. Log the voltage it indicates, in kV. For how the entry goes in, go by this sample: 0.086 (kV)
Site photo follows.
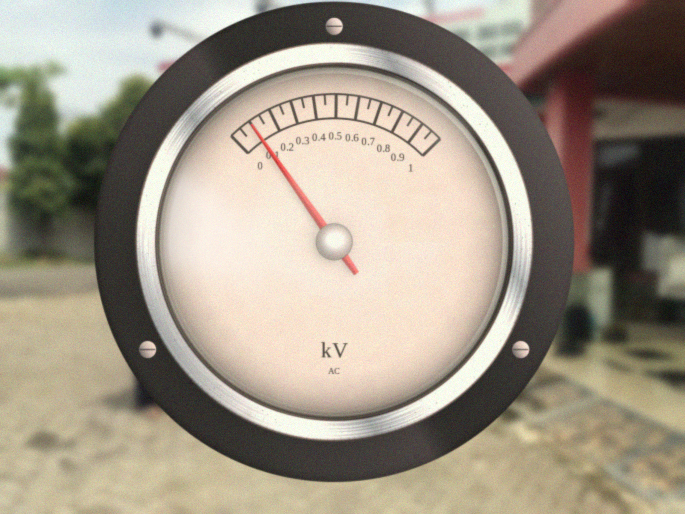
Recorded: 0.1 (kV)
